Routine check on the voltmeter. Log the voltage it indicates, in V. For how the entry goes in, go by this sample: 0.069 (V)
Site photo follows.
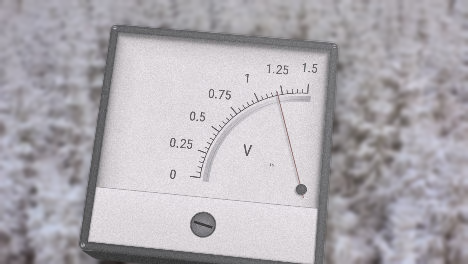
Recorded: 1.2 (V)
